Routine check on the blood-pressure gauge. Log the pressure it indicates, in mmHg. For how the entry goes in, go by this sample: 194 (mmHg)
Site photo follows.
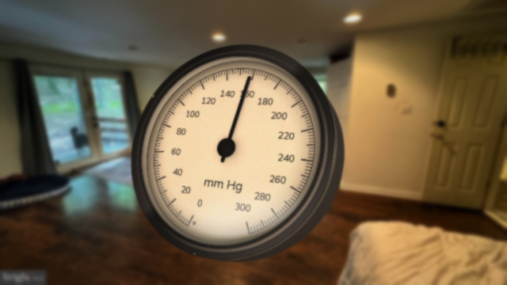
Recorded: 160 (mmHg)
